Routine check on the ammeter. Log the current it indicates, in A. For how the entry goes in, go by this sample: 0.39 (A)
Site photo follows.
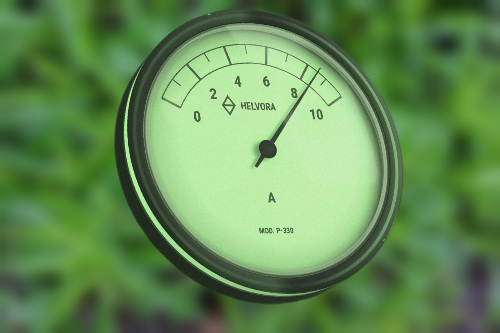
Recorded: 8.5 (A)
